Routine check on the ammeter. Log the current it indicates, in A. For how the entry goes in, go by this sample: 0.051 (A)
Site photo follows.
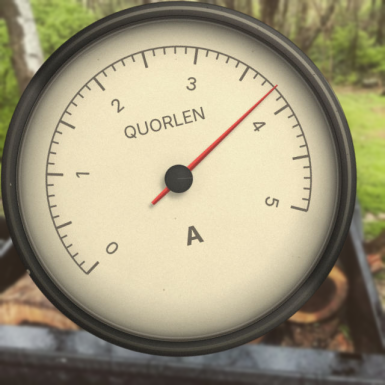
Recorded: 3.8 (A)
